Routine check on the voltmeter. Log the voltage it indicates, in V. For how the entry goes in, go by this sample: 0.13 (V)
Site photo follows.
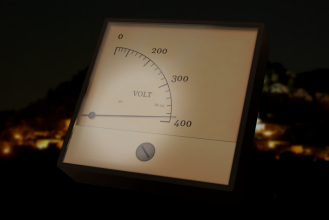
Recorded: 390 (V)
